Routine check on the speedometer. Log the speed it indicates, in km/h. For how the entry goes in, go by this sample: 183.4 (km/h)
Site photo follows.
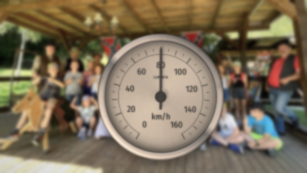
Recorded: 80 (km/h)
